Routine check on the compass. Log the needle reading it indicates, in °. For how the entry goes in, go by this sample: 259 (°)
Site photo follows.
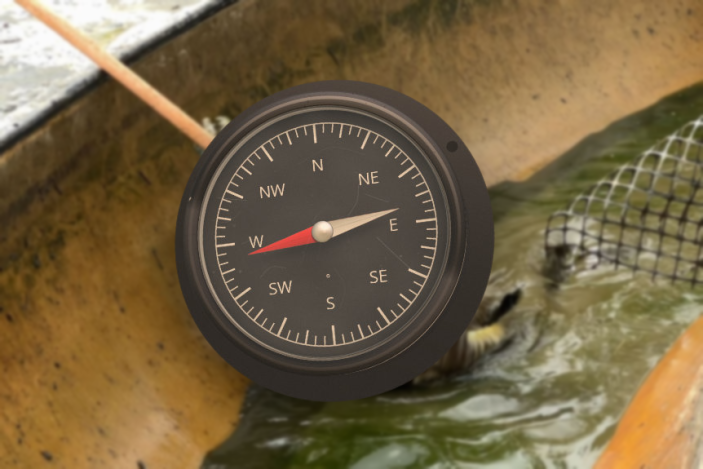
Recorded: 260 (°)
